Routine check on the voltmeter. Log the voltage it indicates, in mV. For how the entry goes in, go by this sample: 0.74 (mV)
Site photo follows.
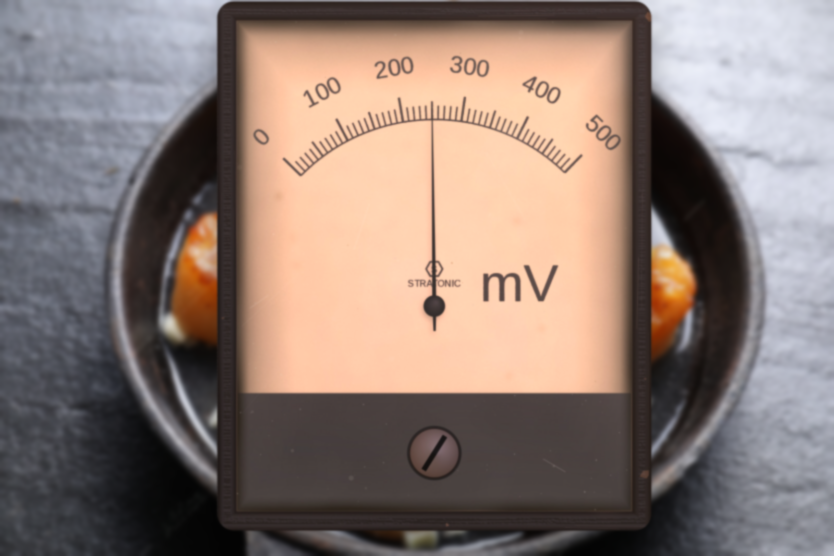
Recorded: 250 (mV)
